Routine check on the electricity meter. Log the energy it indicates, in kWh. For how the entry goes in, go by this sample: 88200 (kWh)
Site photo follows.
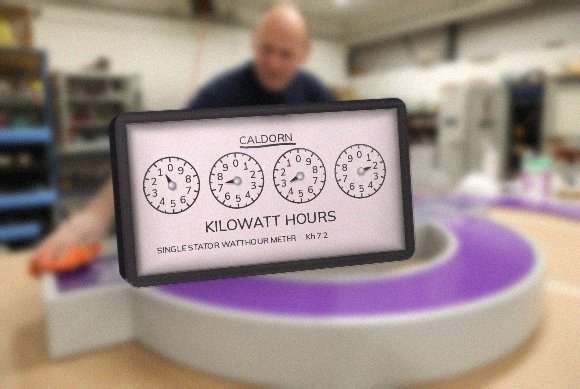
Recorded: 732 (kWh)
